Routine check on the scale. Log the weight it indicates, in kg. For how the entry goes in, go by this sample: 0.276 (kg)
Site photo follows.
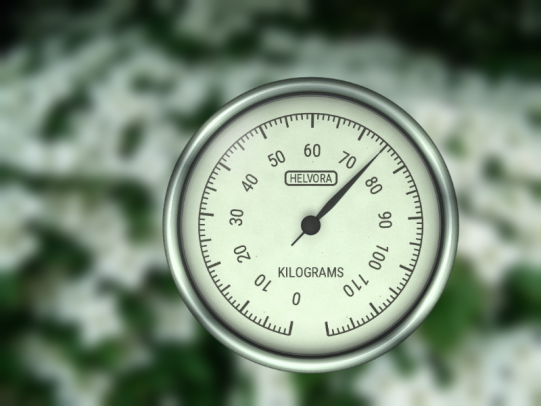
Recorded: 75 (kg)
